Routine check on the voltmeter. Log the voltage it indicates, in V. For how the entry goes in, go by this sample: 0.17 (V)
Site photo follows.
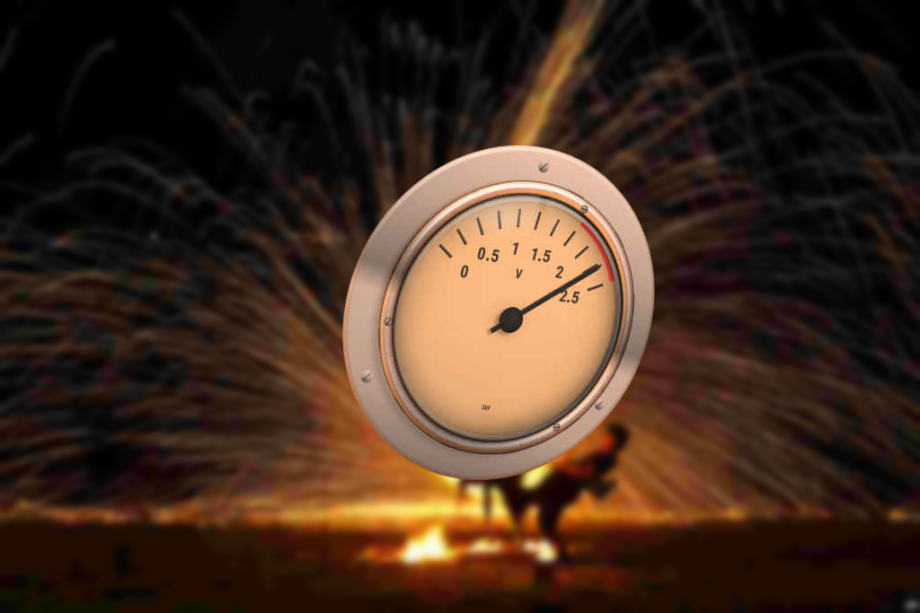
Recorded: 2.25 (V)
